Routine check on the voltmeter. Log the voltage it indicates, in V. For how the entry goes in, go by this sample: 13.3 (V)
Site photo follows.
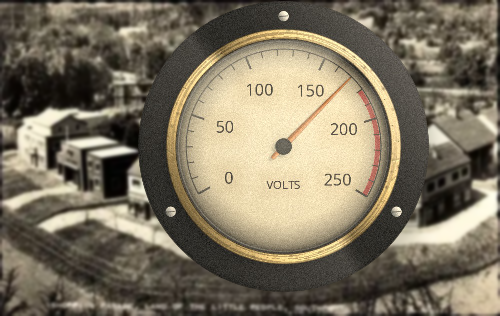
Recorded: 170 (V)
